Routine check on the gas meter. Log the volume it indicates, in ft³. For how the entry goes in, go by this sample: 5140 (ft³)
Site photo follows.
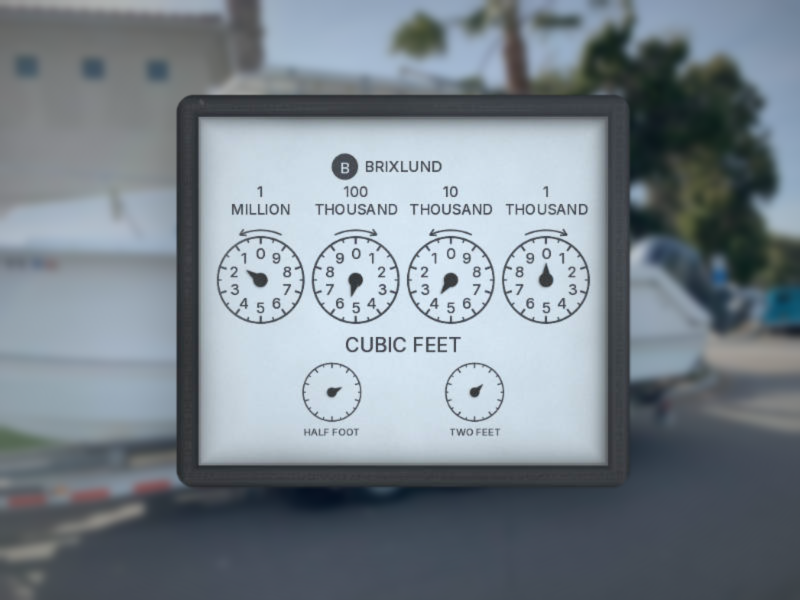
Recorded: 154000 (ft³)
